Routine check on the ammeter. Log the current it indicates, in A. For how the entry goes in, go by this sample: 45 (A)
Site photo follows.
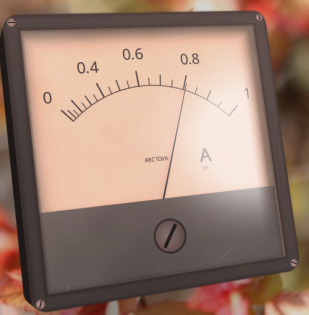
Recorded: 0.8 (A)
